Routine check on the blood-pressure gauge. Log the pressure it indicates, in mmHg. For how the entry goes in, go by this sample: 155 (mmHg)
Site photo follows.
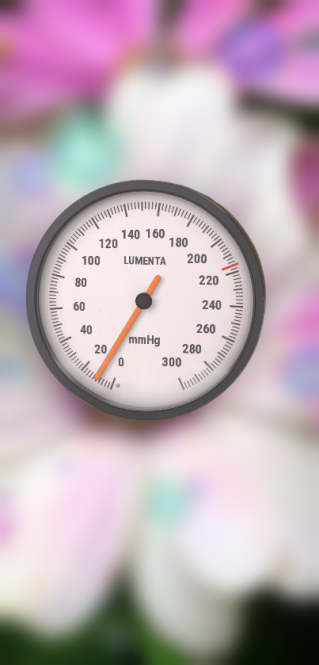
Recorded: 10 (mmHg)
